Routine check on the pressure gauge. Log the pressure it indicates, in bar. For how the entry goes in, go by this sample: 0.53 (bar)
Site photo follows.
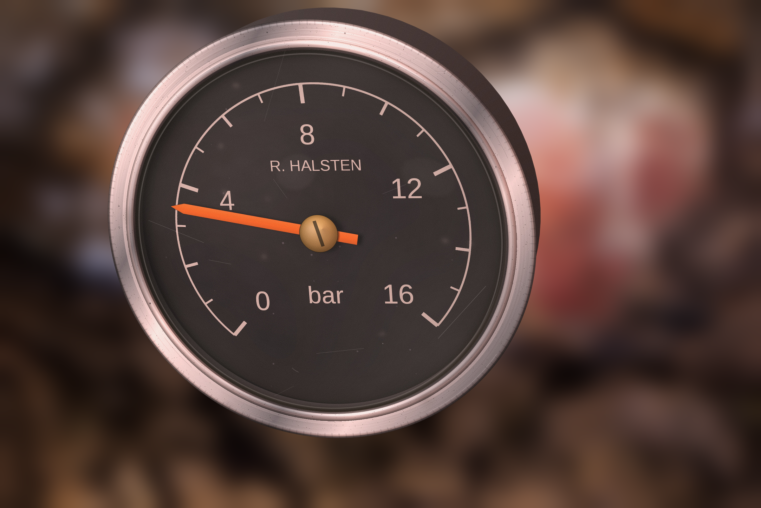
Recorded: 3.5 (bar)
